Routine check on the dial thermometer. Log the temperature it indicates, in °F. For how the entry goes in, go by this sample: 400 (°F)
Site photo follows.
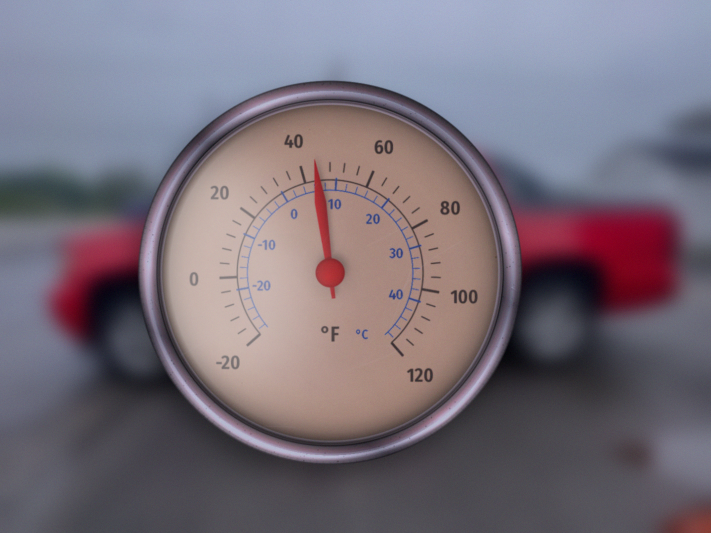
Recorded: 44 (°F)
